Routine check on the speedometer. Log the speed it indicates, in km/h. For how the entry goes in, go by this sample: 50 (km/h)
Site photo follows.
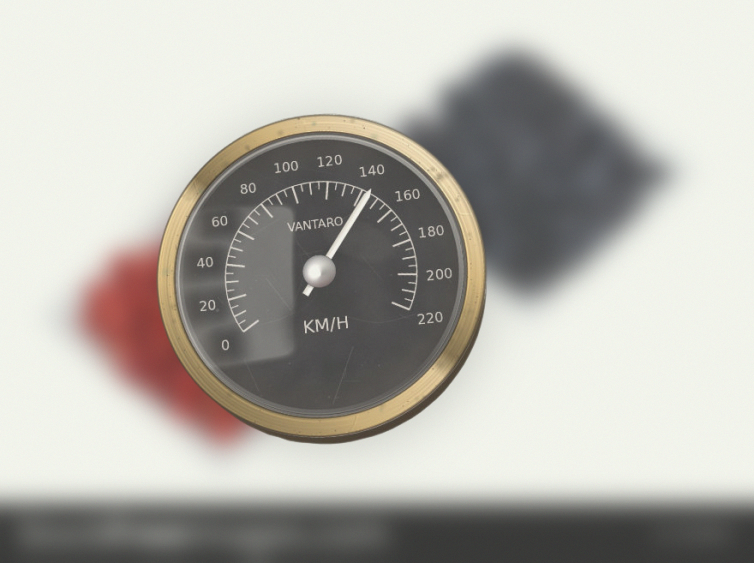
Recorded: 145 (km/h)
